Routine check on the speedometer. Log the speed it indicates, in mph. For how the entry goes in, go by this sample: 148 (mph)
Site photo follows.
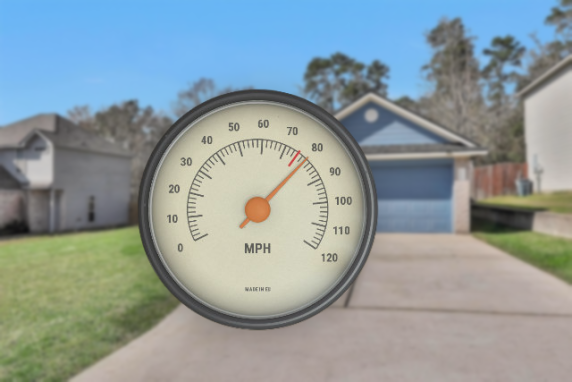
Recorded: 80 (mph)
